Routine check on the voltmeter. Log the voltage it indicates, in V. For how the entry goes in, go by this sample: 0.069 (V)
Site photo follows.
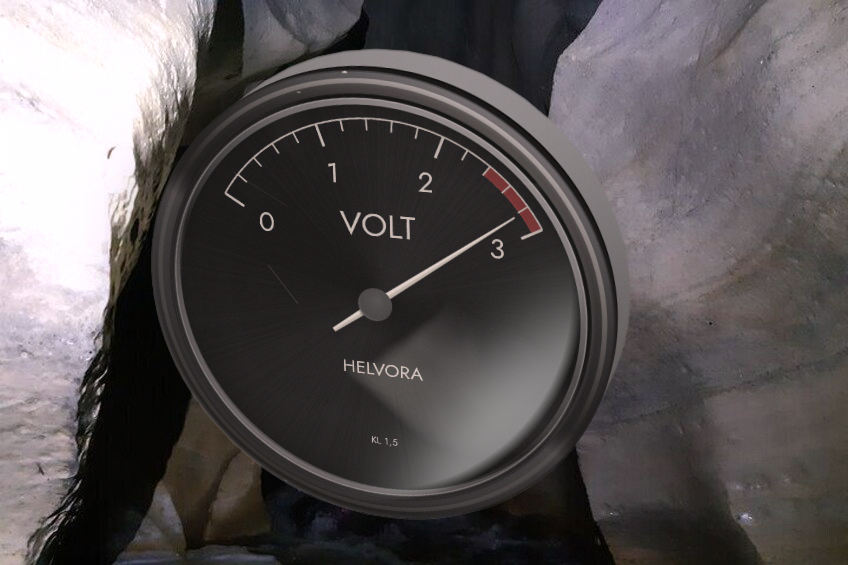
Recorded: 2.8 (V)
